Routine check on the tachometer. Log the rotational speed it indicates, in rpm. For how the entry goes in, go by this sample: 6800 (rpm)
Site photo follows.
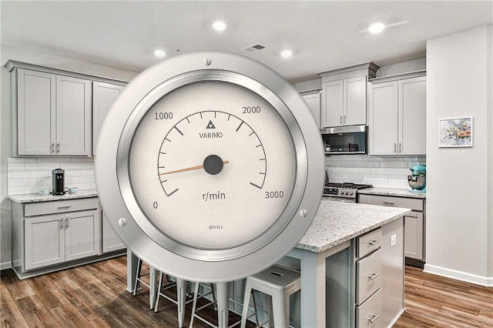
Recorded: 300 (rpm)
